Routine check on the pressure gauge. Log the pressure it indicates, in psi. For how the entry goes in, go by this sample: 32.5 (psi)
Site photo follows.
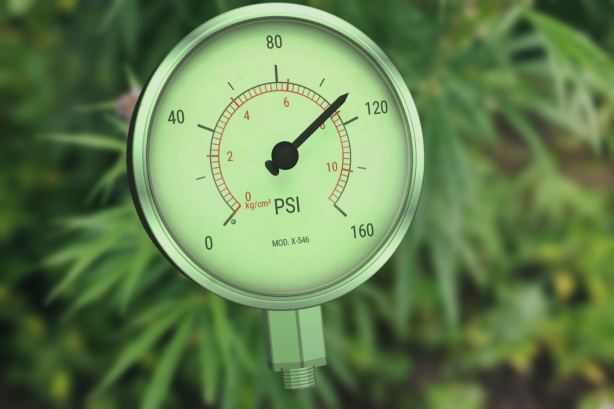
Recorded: 110 (psi)
